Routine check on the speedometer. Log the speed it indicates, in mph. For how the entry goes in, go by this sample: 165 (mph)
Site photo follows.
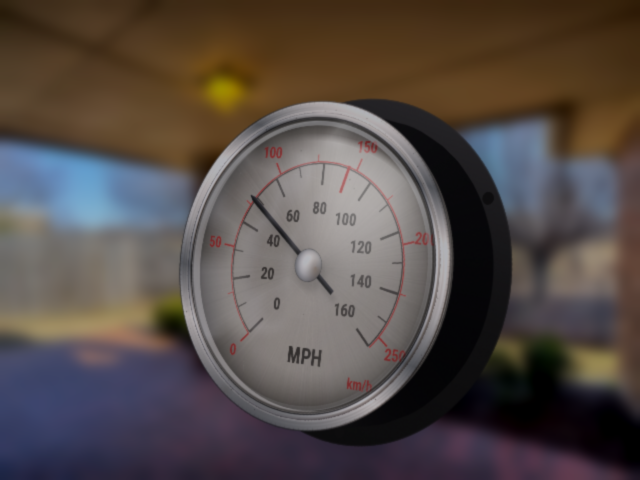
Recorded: 50 (mph)
